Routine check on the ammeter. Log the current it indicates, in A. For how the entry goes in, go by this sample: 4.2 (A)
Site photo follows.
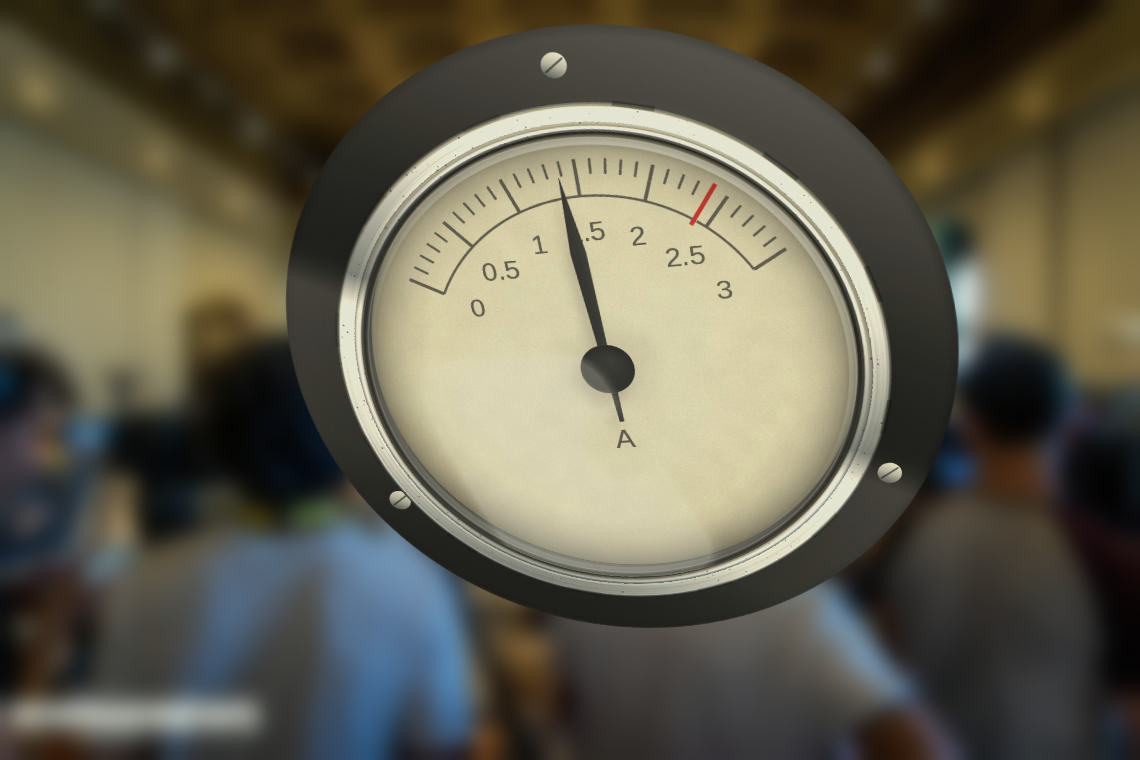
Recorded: 1.4 (A)
